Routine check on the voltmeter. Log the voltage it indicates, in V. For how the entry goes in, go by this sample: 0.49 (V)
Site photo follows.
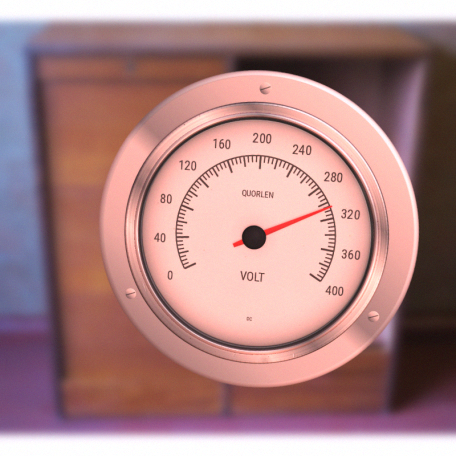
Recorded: 305 (V)
